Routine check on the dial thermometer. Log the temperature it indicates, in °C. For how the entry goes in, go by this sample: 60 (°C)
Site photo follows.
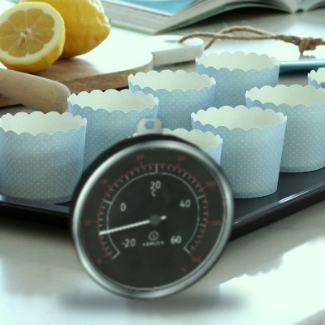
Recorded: -10 (°C)
